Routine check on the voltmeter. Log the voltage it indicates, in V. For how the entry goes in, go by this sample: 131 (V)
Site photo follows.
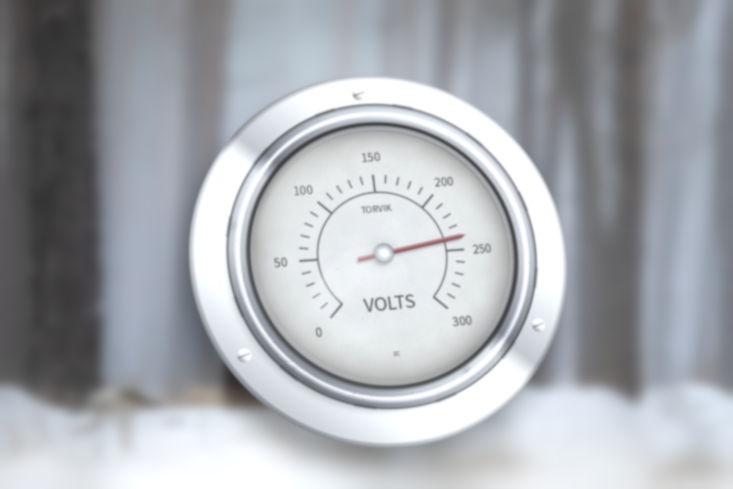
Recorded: 240 (V)
